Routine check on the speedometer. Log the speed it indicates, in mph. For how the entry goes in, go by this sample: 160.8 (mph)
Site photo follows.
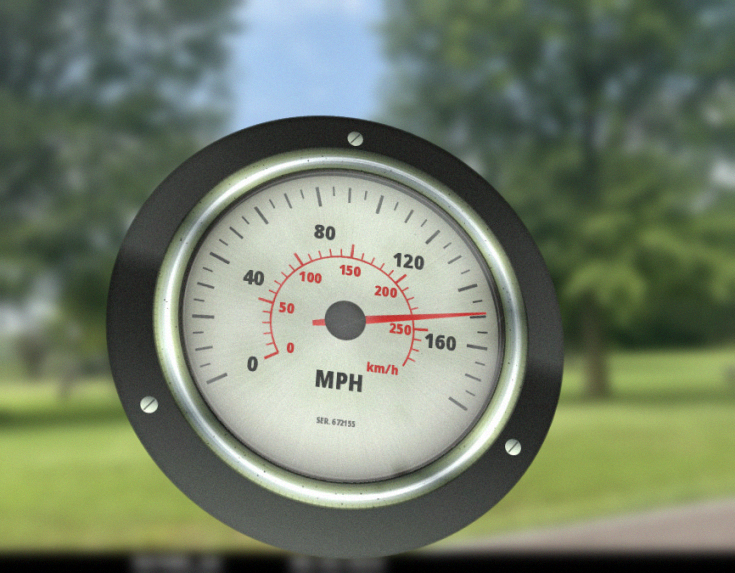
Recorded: 150 (mph)
